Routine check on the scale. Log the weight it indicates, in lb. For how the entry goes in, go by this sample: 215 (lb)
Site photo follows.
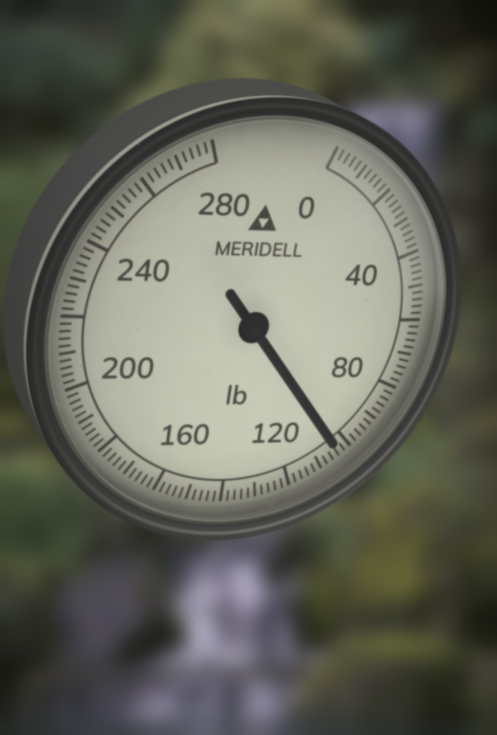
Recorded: 104 (lb)
